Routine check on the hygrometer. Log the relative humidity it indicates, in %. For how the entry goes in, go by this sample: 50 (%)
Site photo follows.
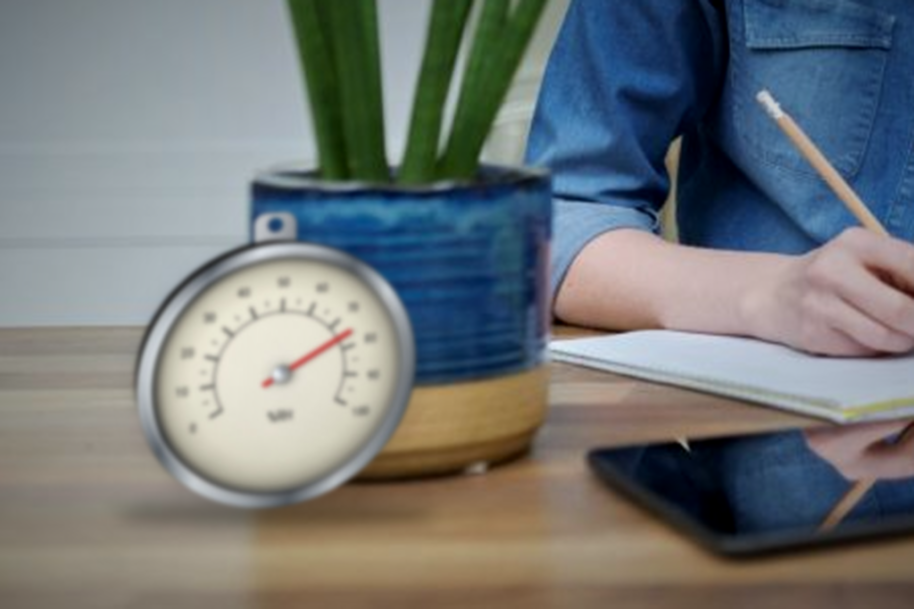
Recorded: 75 (%)
